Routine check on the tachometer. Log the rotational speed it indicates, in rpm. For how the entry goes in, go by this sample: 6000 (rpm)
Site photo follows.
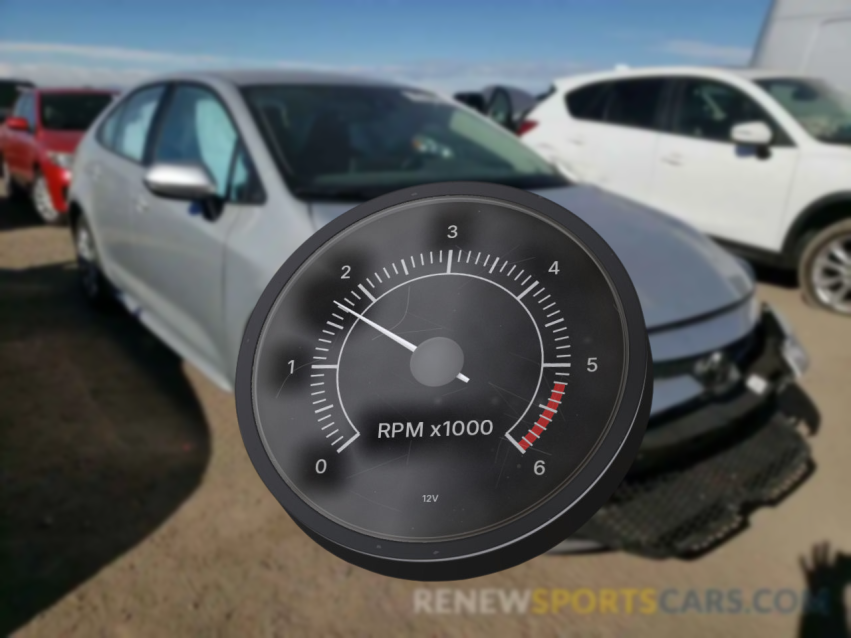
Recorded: 1700 (rpm)
